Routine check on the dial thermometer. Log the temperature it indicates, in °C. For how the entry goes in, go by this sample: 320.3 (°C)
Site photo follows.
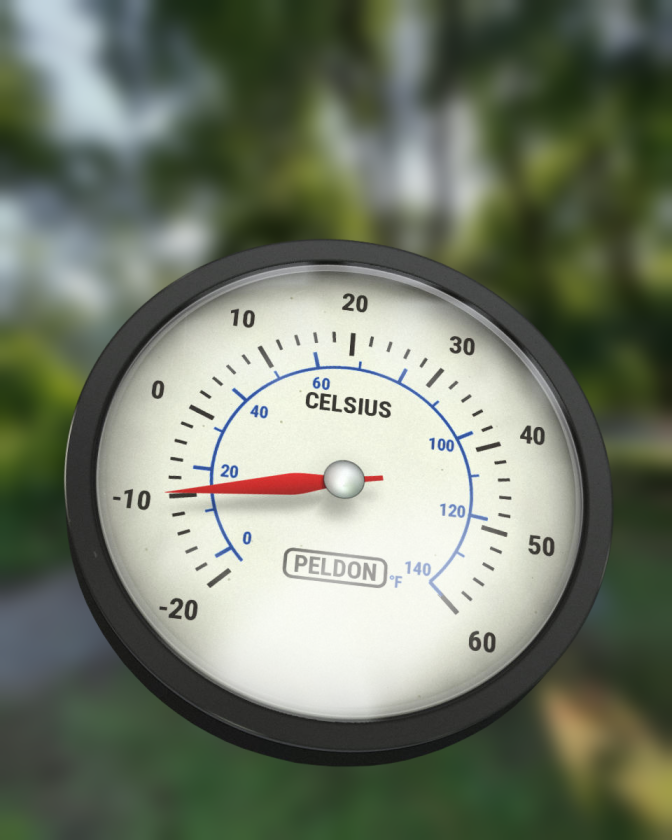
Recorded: -10 (°C)
